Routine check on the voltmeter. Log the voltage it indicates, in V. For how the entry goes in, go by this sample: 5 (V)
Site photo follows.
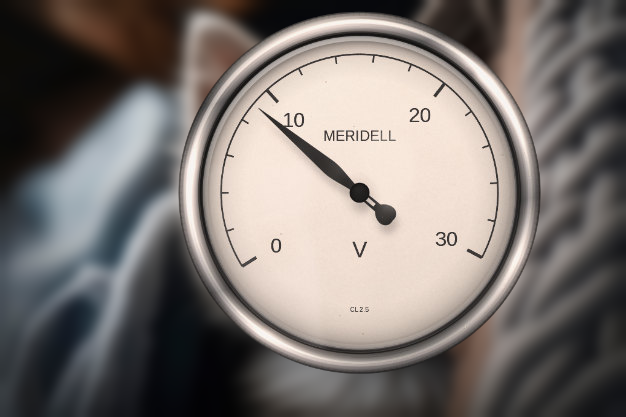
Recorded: 9 (V)
